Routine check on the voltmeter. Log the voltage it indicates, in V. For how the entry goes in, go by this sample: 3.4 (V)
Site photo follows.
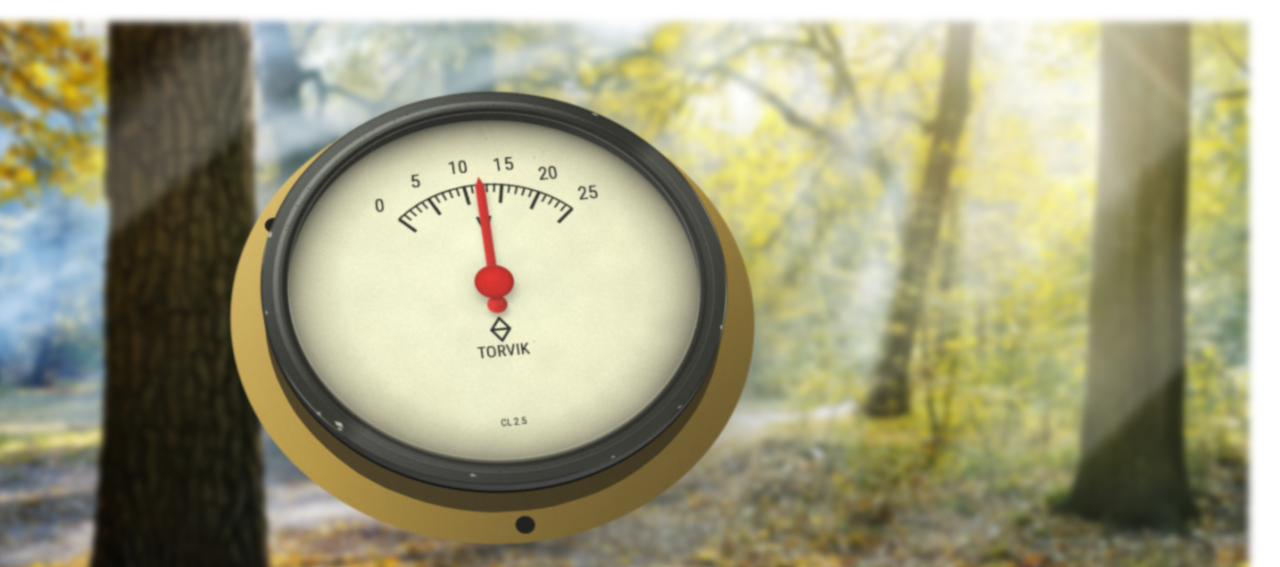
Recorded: 12 (V)
